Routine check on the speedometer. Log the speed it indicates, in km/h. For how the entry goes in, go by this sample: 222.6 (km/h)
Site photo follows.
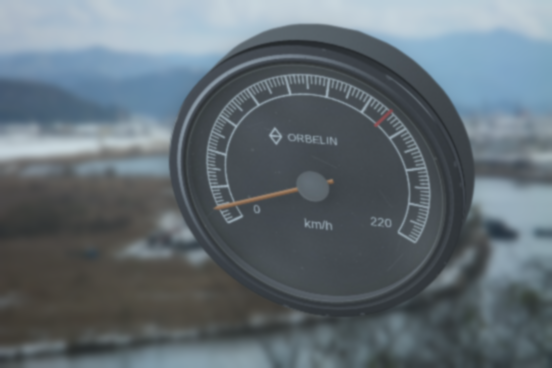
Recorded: 10 (km/h)
